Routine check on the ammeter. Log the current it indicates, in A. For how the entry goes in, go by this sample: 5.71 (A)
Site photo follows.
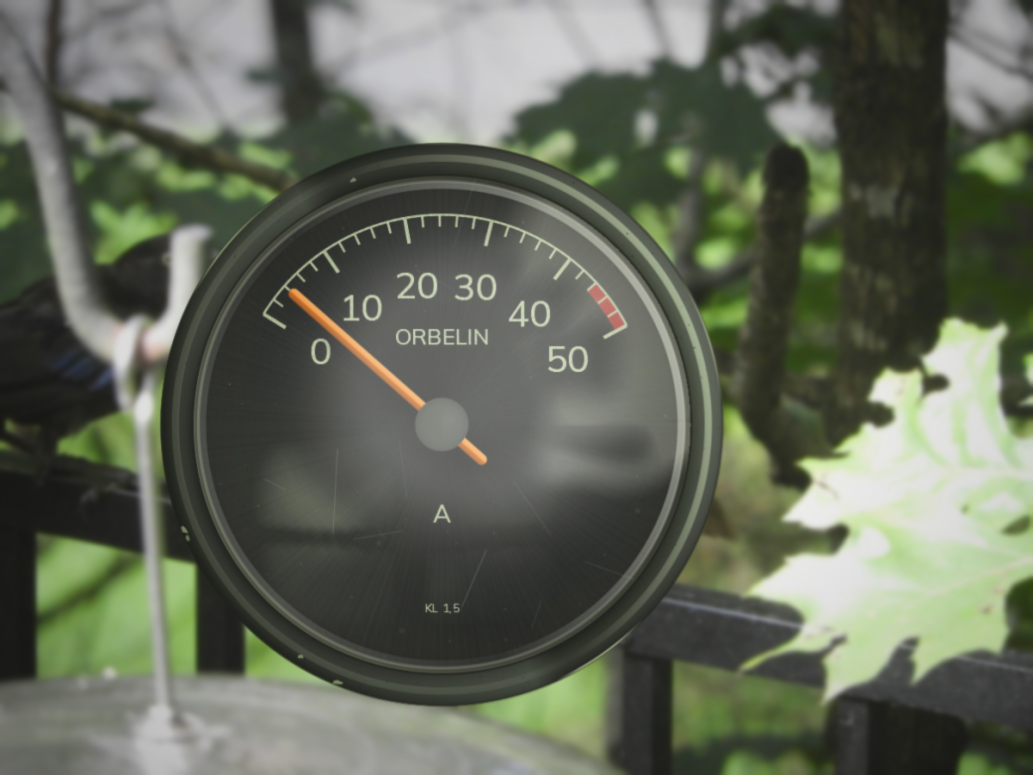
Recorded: 4 (A)
